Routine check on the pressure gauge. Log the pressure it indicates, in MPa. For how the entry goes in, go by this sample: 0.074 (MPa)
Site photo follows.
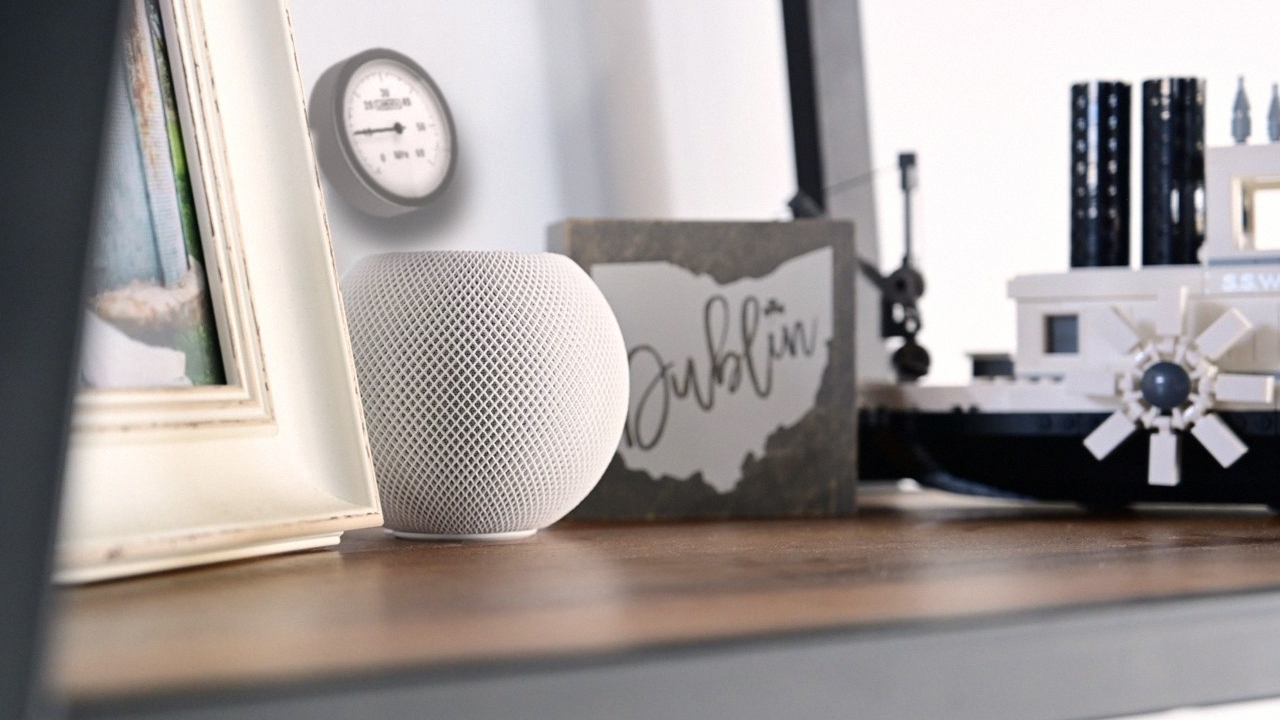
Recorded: 10 (MPa)
